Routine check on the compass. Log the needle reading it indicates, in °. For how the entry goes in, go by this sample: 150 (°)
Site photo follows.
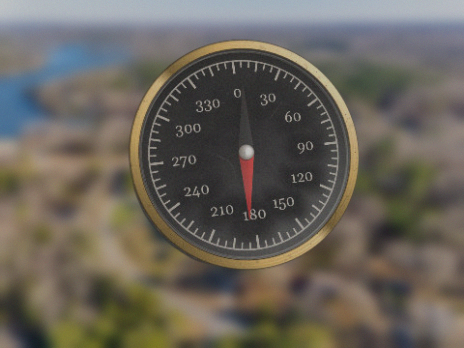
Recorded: 185 (°)
